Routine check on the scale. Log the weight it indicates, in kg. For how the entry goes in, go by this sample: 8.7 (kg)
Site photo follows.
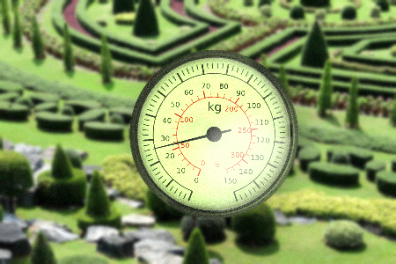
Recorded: 26 (kg)
